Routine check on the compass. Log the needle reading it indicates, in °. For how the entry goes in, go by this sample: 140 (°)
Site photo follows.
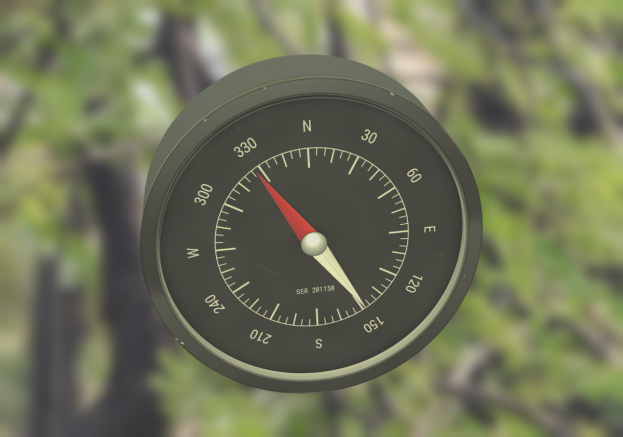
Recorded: 327.5 (°)
